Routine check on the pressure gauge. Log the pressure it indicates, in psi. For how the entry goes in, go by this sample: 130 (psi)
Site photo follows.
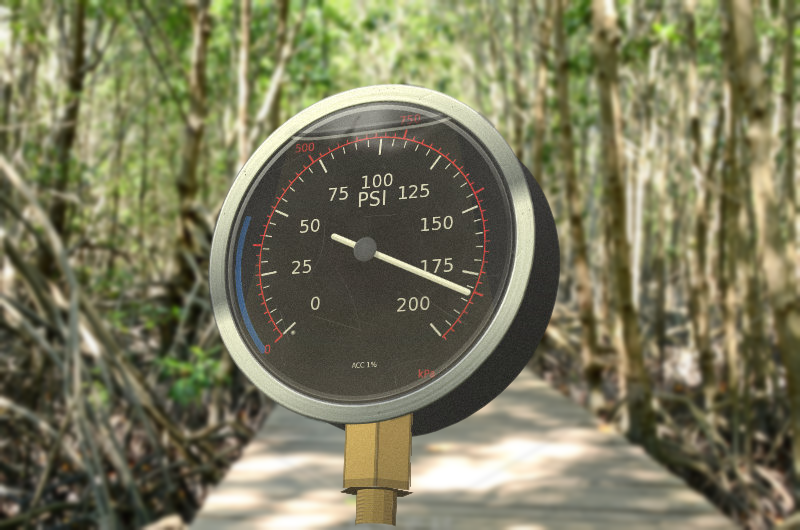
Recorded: 182.5 (psi)
